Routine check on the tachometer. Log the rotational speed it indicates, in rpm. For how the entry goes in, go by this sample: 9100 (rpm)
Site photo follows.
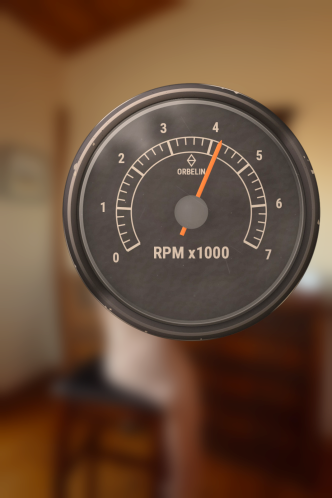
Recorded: 4200 (rpm)
